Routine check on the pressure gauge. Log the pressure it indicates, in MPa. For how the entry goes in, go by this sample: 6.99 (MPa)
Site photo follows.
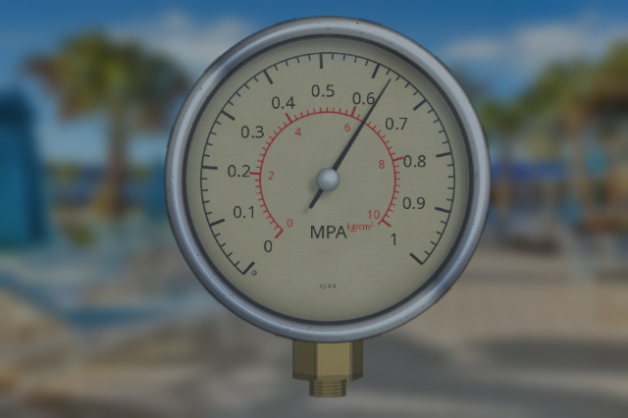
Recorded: 0.63 (MPa)
